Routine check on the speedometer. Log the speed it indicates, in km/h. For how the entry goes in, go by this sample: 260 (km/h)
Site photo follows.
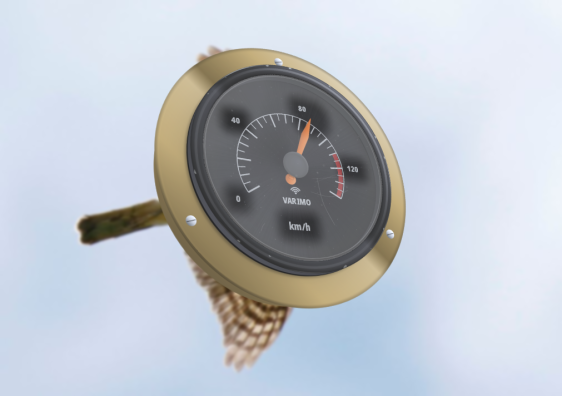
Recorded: 85 (km/h)
